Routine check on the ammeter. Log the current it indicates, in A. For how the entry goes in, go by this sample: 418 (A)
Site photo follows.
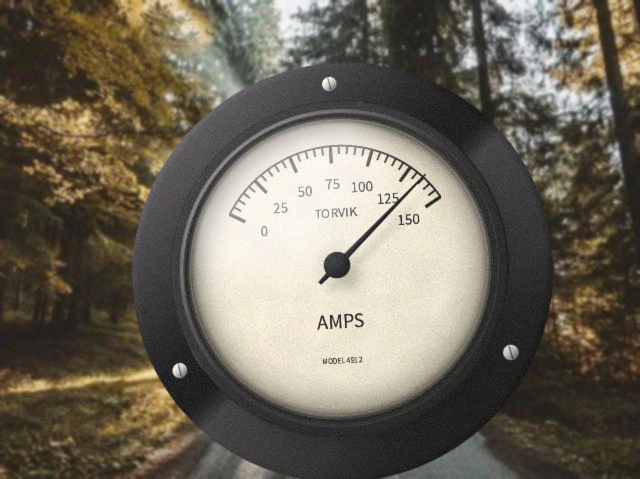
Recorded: 135 (A)
